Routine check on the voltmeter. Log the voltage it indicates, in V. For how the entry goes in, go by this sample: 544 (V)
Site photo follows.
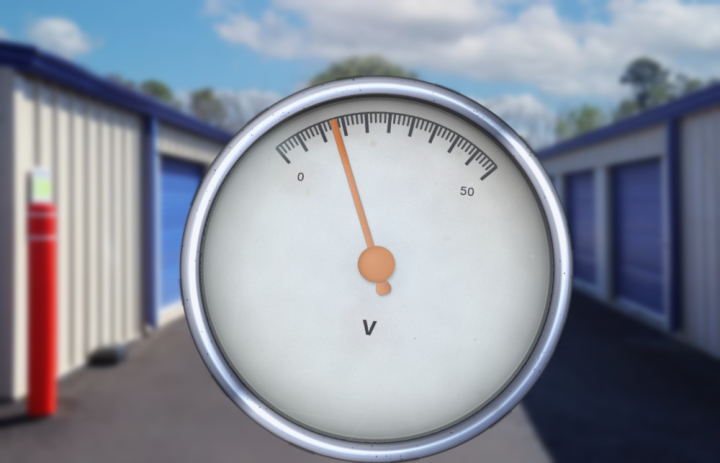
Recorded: 13 (V)
